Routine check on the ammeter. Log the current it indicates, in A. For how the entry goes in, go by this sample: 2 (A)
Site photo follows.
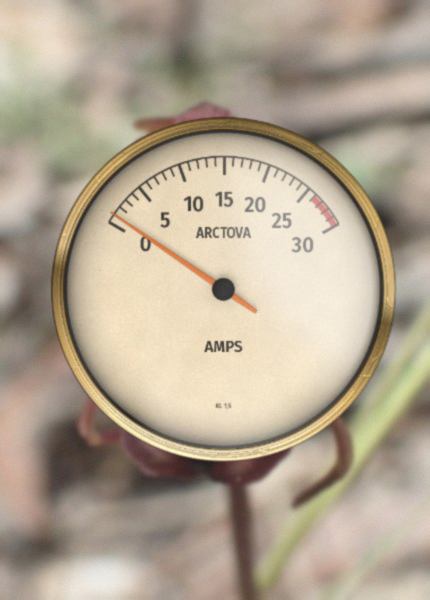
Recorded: 1 (A)
